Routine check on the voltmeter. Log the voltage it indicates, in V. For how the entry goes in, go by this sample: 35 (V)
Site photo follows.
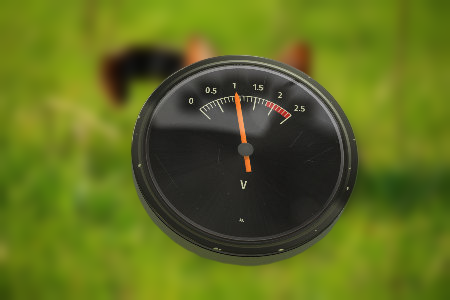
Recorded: 1 (V)
